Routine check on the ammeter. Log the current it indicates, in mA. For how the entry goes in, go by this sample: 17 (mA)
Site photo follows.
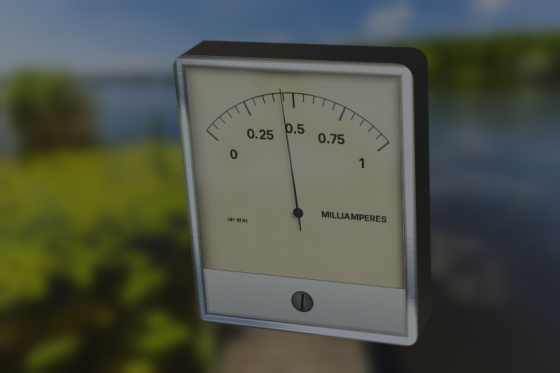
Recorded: 0.45 (mA)
